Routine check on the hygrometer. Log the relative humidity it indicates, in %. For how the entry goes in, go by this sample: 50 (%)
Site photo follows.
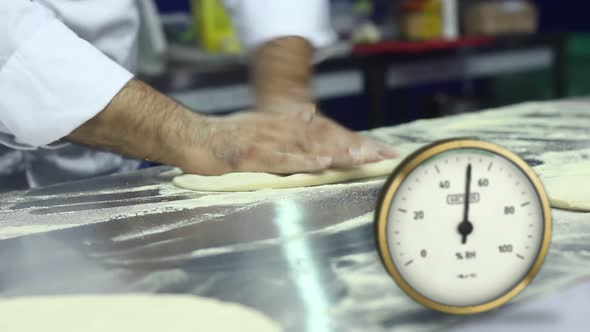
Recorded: 52 (%)
